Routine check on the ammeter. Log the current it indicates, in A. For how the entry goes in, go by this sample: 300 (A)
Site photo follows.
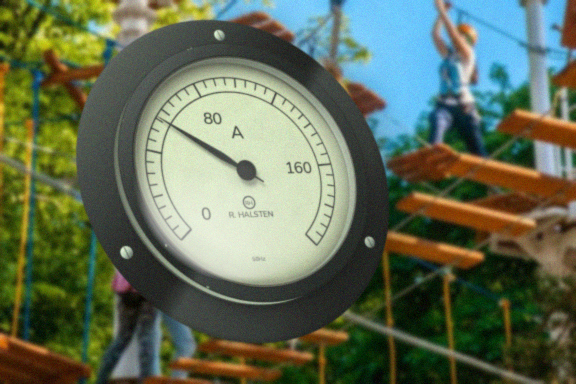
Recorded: 55 (A)
